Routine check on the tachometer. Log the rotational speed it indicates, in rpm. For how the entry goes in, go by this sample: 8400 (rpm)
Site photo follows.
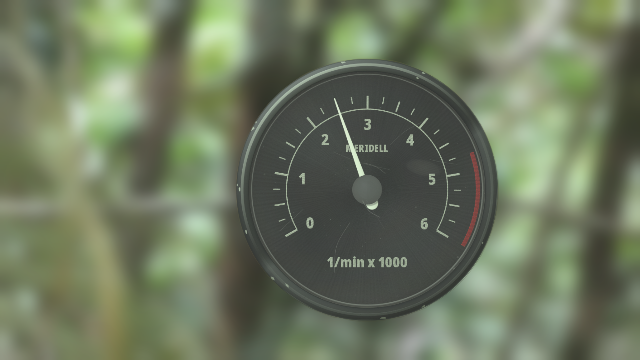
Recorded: 2500 (rpm)
